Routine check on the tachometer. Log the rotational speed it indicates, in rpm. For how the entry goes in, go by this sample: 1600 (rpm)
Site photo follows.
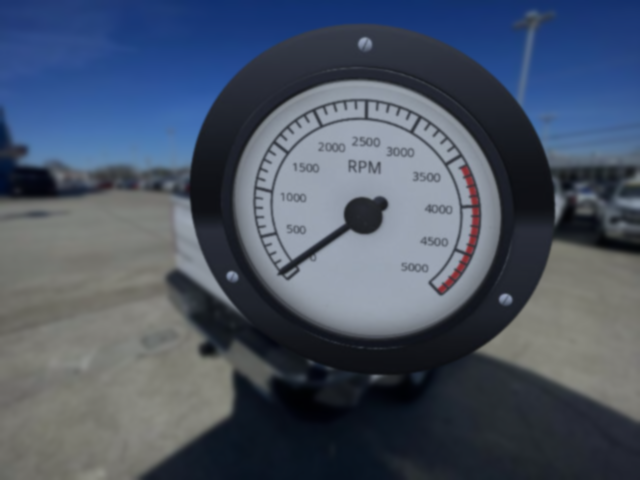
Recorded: 100 (rpm)
